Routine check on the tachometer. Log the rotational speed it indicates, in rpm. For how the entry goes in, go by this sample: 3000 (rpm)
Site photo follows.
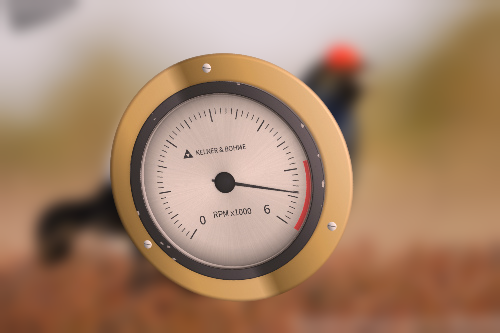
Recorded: 5400 (rpm)
